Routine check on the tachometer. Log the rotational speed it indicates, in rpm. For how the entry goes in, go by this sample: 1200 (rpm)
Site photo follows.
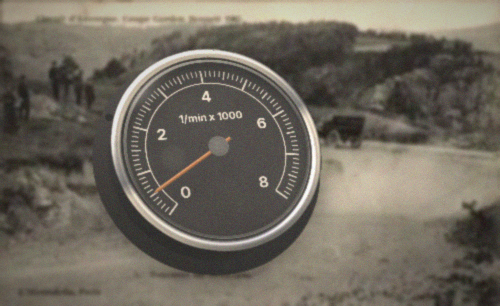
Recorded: 500 (rpm)
